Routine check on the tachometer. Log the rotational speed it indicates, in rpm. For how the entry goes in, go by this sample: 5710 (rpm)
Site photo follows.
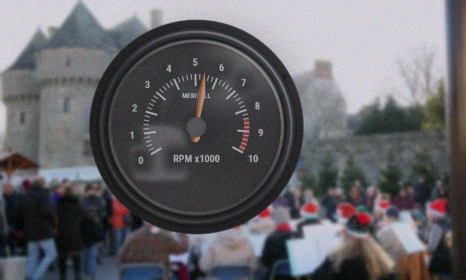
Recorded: 5400 (rpm)
